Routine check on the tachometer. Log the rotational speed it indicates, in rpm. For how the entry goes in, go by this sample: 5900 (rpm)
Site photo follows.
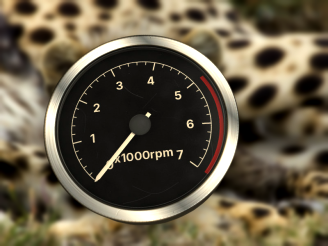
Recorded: 0 (rpm)
